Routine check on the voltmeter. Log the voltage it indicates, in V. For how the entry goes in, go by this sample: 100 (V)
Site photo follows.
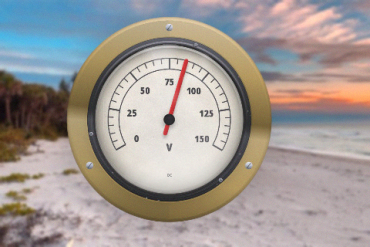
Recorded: 85 (V)
